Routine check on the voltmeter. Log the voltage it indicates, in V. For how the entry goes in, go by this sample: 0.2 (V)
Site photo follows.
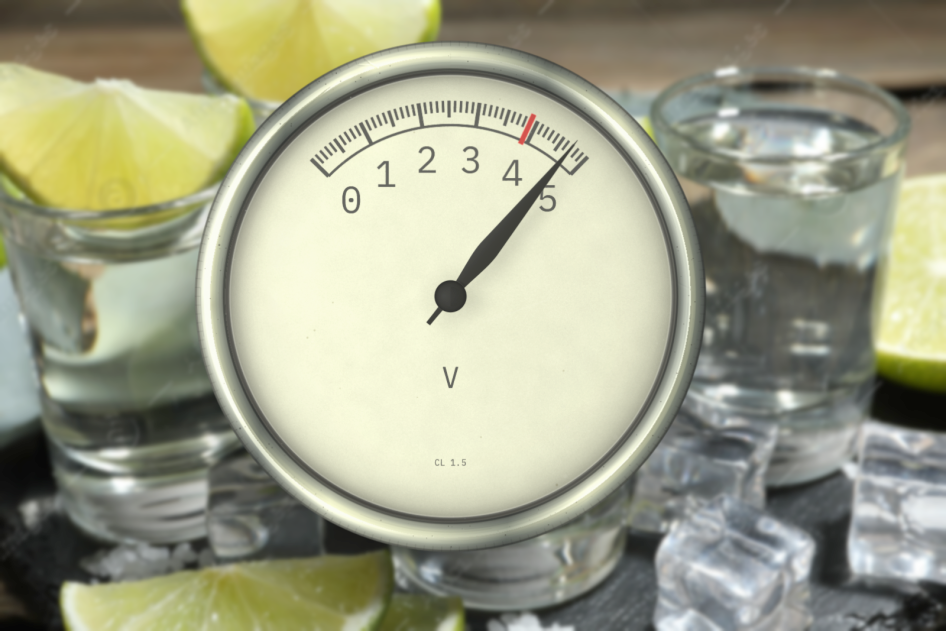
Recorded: 4.7 (V)
